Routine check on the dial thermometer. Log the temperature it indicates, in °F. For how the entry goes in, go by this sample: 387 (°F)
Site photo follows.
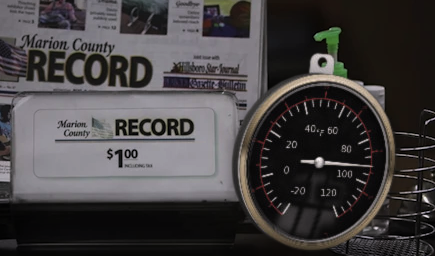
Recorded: 92 (°F)
